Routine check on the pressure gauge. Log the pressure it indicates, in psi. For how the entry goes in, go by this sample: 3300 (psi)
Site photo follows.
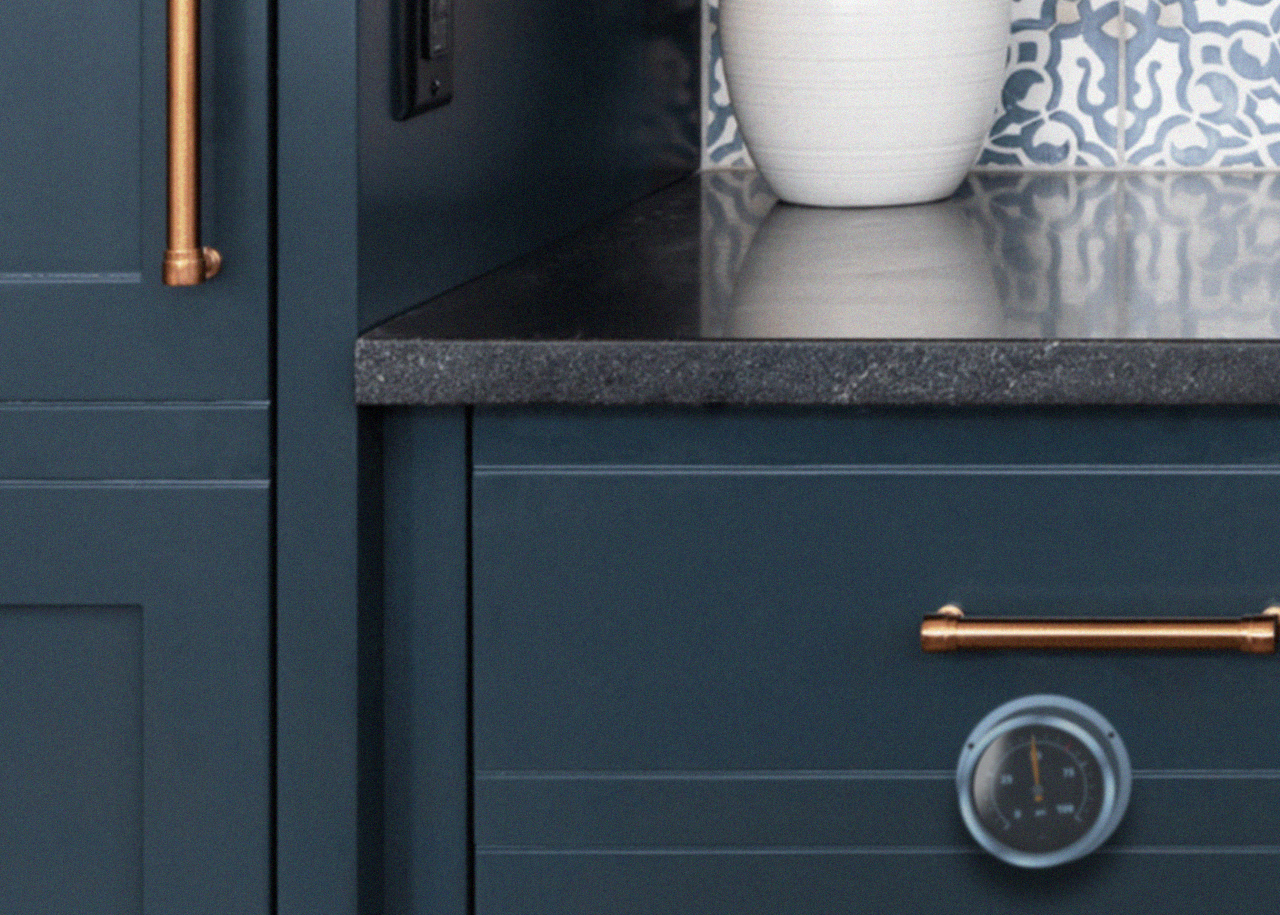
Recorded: 50 (psi)
